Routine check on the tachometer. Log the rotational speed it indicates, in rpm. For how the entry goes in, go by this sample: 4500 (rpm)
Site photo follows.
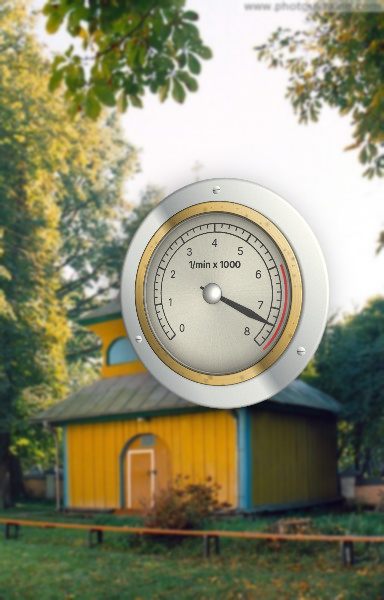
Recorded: 7400 (rpm)
